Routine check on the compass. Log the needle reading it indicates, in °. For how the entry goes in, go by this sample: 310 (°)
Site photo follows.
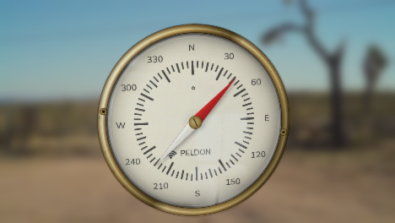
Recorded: 45 (°)
